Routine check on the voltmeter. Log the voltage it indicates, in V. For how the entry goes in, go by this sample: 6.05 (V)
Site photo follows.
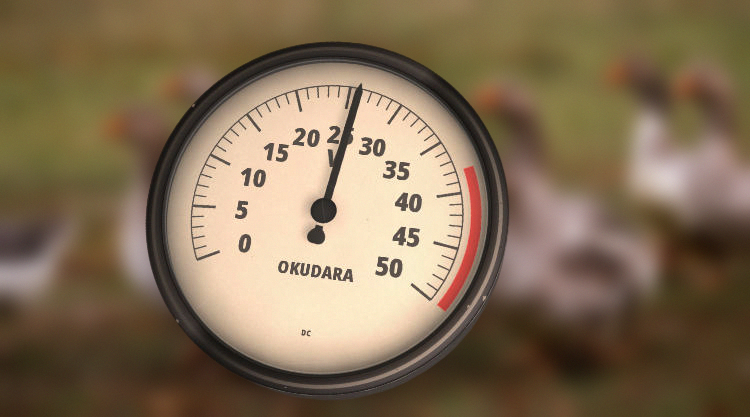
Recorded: 26 (V)
